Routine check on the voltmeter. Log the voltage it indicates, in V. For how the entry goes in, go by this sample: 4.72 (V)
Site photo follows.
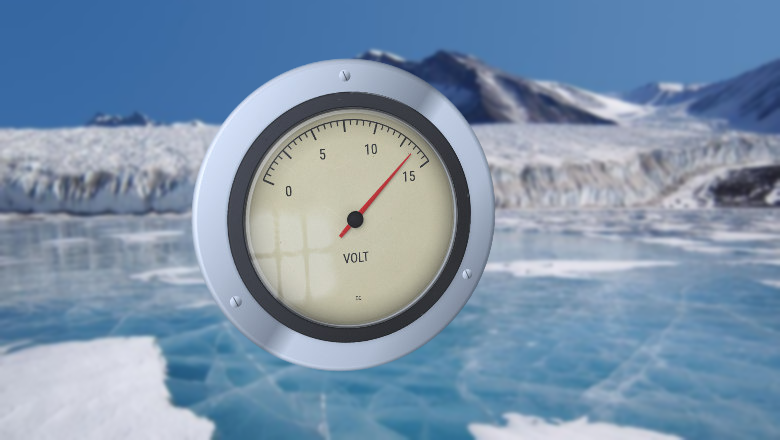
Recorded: 13.5 (V)
